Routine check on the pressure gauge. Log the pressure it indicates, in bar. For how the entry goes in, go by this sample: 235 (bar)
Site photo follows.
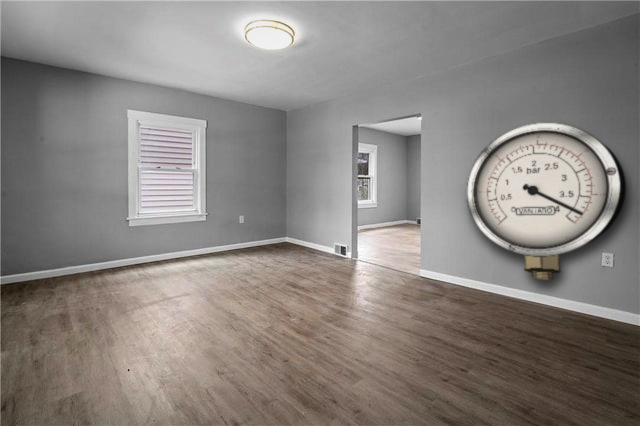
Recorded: 3.8 (bar)
